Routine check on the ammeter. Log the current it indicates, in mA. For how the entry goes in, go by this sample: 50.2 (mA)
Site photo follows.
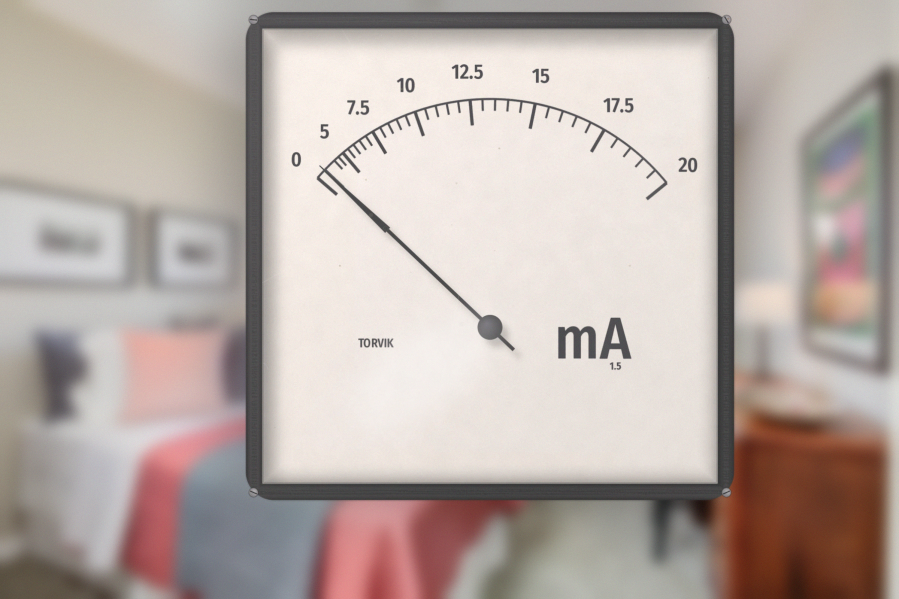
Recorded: 2.5 (mA)
